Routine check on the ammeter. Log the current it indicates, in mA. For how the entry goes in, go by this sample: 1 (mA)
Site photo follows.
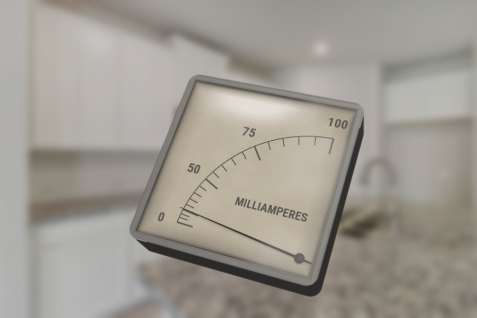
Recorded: 25 (mA)
